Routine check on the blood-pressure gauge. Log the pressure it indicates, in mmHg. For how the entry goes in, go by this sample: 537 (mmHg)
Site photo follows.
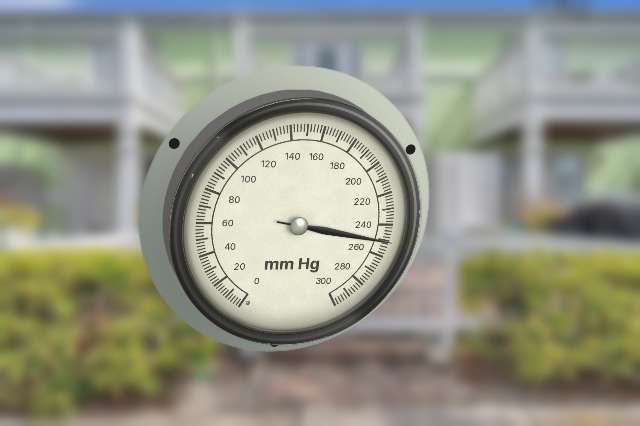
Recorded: 250 (mmHg)
